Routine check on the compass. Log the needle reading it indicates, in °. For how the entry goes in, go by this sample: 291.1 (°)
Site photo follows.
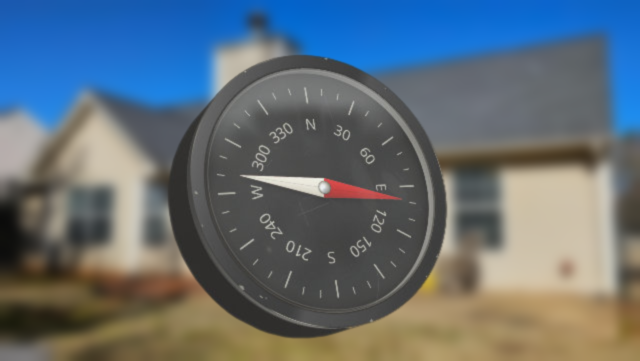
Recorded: 100 (°)
